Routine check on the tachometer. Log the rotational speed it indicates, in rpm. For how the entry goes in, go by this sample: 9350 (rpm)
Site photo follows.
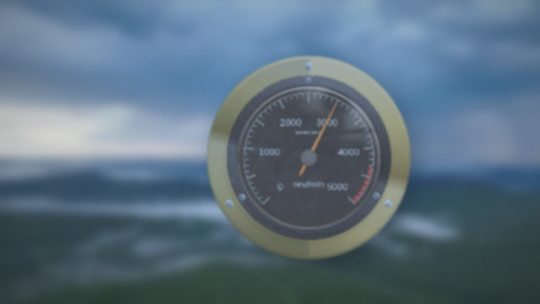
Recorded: 3000 (rpm)
